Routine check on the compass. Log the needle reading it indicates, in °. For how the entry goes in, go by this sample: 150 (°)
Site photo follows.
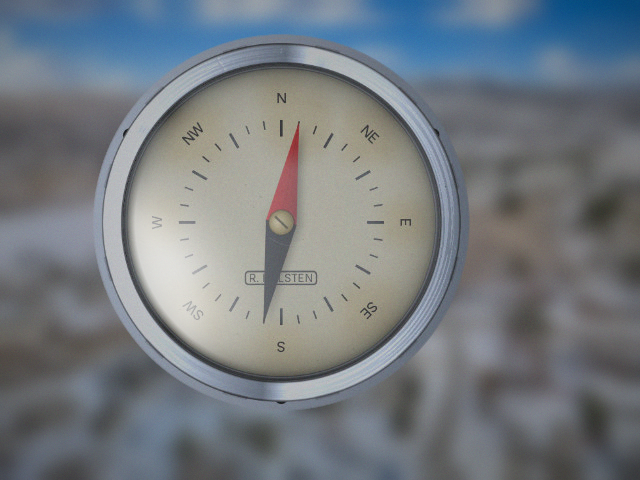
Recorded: 10 (°)
